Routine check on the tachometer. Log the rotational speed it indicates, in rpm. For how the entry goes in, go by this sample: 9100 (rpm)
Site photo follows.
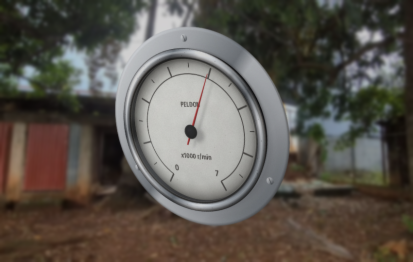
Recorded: 4000 (rpm)
